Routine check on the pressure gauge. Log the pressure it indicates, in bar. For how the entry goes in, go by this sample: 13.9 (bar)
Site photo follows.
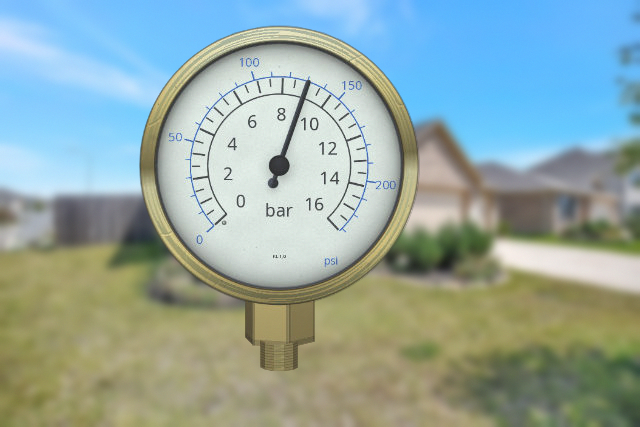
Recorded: 9 (bar)
